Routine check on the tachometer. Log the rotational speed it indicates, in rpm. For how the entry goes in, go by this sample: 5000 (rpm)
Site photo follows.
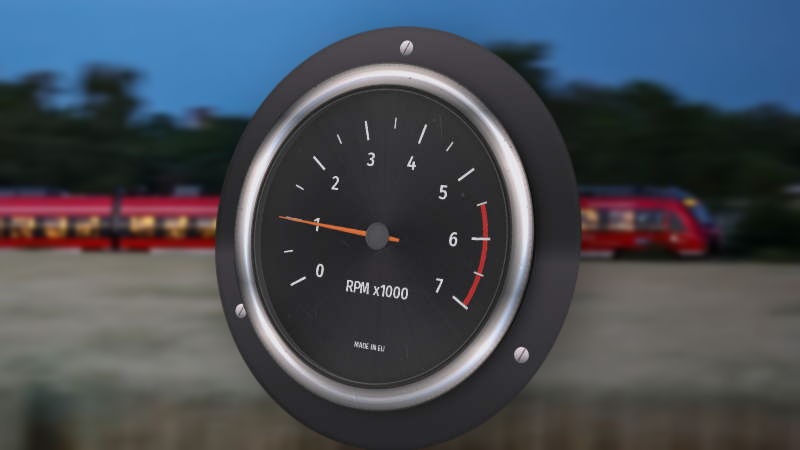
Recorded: 1000 (rpm)
